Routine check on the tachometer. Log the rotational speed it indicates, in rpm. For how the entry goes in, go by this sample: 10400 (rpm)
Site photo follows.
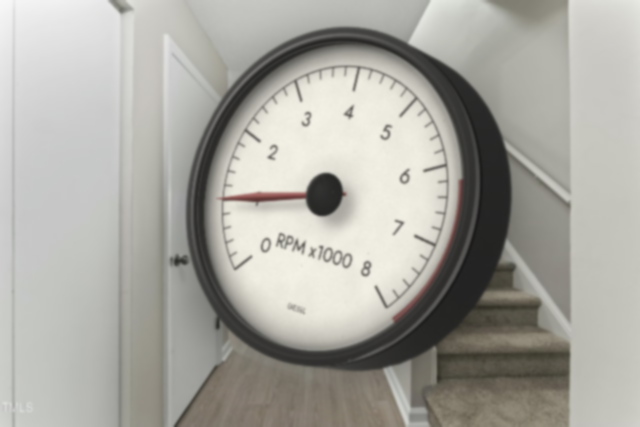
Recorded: 1000 (rpm)
